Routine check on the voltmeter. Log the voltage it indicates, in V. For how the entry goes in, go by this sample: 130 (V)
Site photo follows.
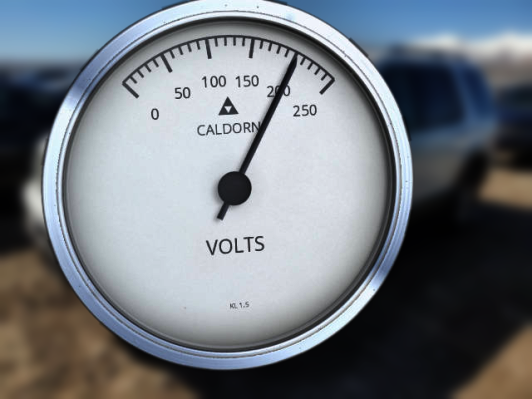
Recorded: 200 (V)
